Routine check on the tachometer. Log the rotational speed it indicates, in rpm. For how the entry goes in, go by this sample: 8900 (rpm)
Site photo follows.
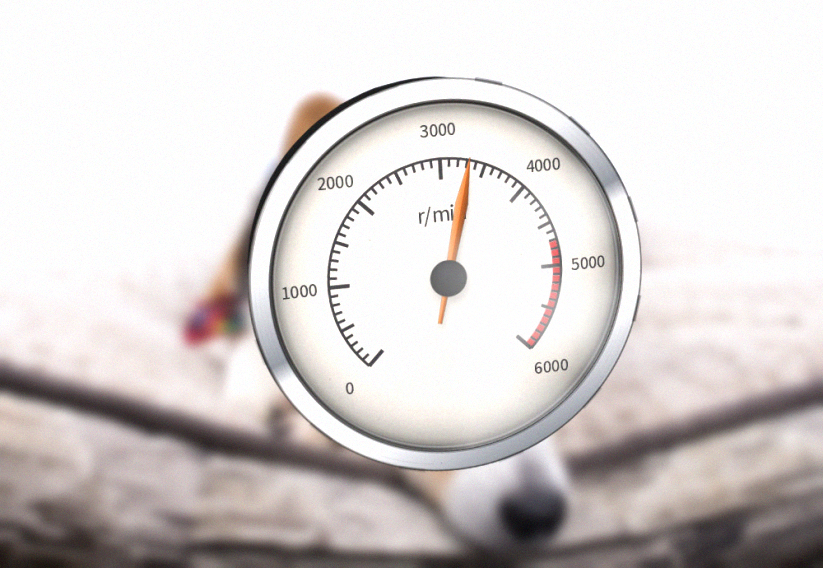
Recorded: 3300 (rpm)
